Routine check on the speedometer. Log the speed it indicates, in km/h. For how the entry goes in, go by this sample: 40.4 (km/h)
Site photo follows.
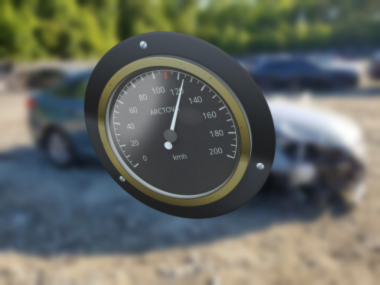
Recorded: 125 (km/h)
